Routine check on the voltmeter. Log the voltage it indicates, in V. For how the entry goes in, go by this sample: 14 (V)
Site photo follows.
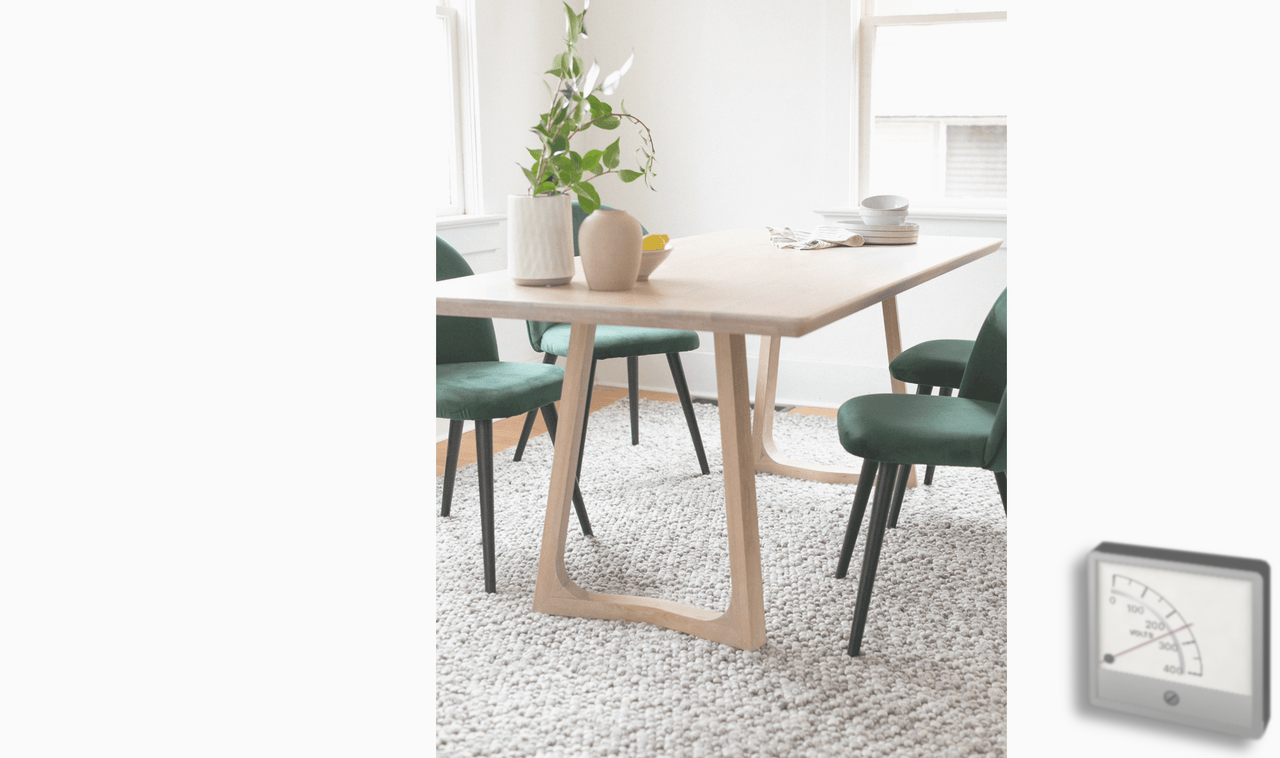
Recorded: 250 (V)
